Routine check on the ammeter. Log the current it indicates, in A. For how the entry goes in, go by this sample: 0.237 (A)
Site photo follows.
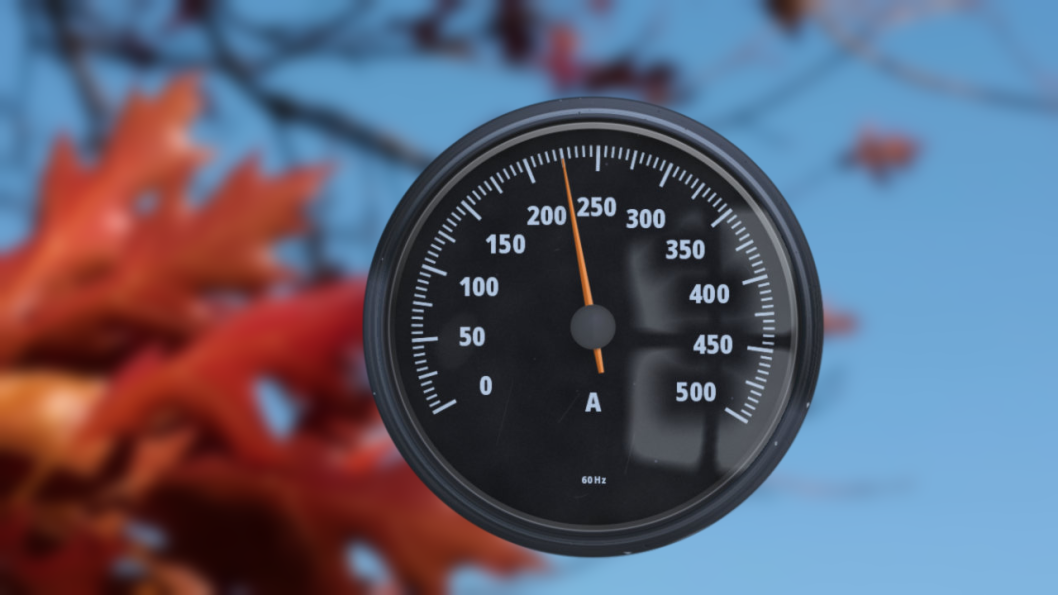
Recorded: 225 (A)
